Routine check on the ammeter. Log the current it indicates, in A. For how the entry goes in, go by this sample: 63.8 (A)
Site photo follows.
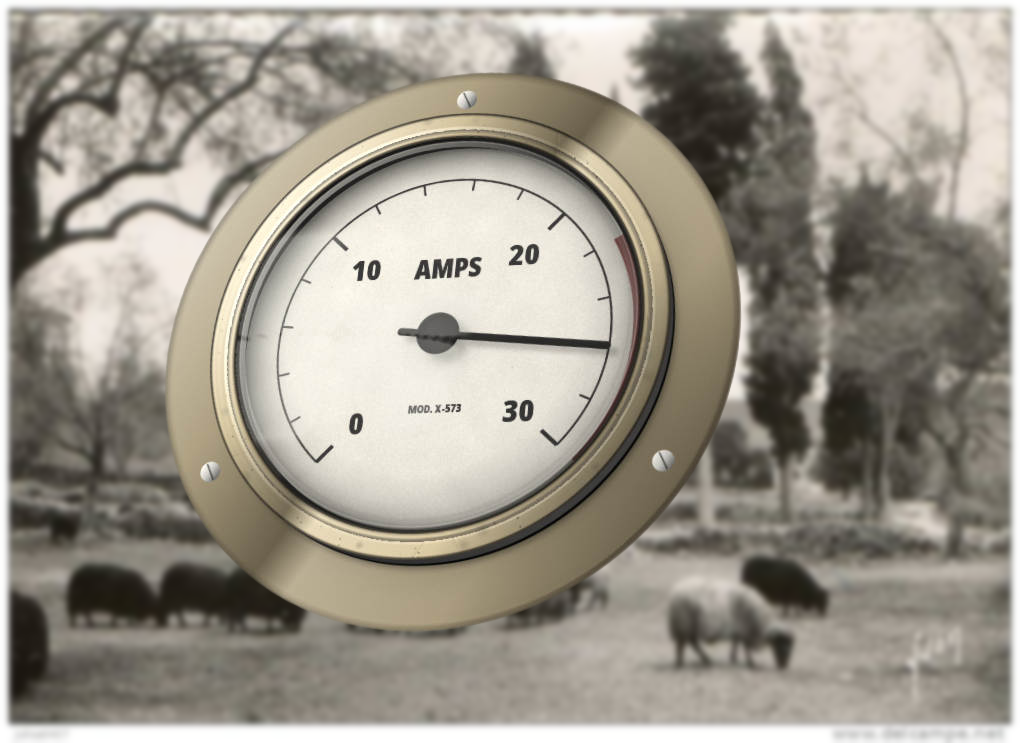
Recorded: 26 (A)
